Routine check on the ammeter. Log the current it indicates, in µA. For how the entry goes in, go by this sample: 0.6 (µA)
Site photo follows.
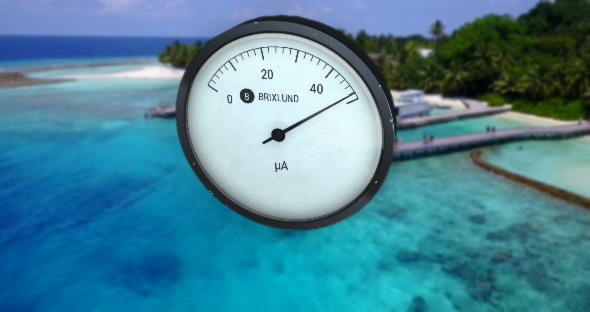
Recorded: 48 (µA)
